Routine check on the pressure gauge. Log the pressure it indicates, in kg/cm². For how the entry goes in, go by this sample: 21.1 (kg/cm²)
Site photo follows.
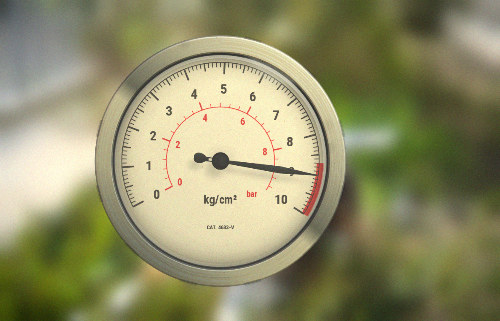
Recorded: 9 (kg/cm²)
